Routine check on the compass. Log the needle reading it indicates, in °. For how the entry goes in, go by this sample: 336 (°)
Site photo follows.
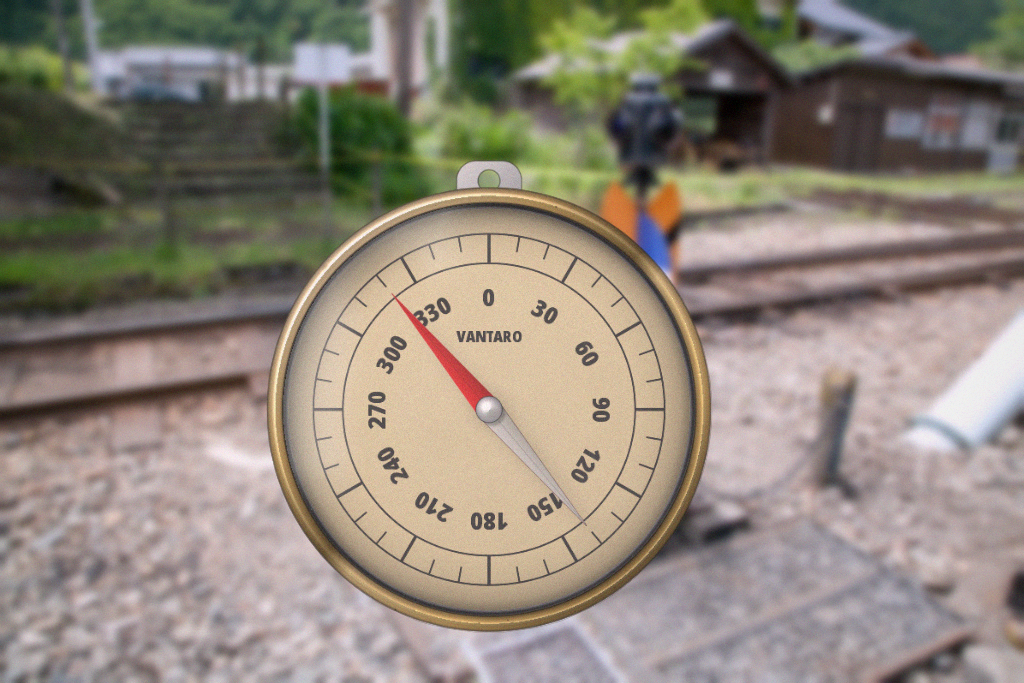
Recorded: 320 (°)
